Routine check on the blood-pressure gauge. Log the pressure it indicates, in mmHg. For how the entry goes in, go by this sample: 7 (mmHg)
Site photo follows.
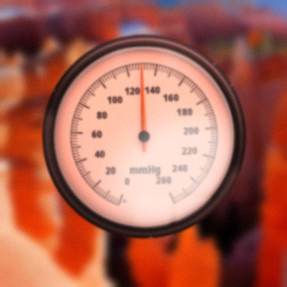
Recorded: 130 (mmHg)
